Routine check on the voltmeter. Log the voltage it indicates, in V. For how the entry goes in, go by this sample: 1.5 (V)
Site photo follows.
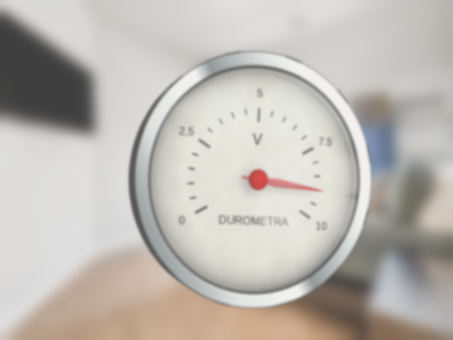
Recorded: 9 (V)
